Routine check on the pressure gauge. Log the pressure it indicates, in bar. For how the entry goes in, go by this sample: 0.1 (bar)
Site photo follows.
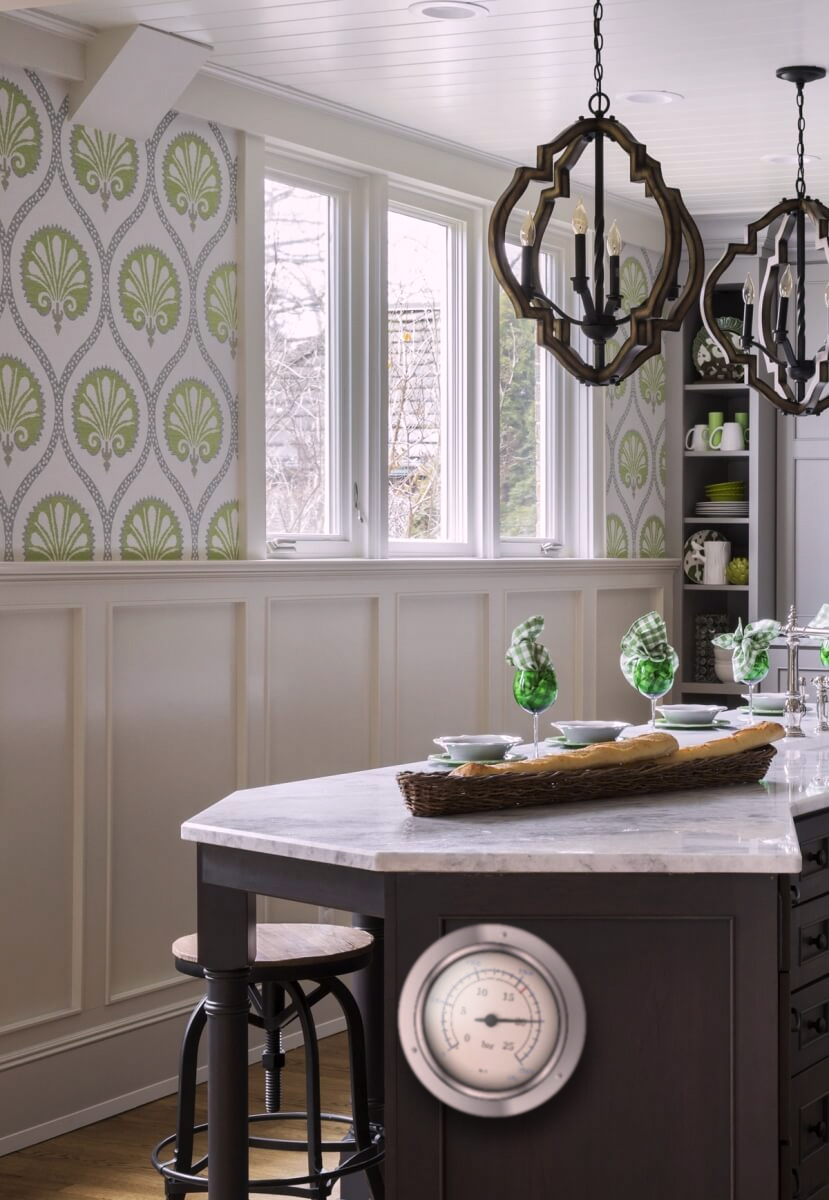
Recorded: 20 (bar)
